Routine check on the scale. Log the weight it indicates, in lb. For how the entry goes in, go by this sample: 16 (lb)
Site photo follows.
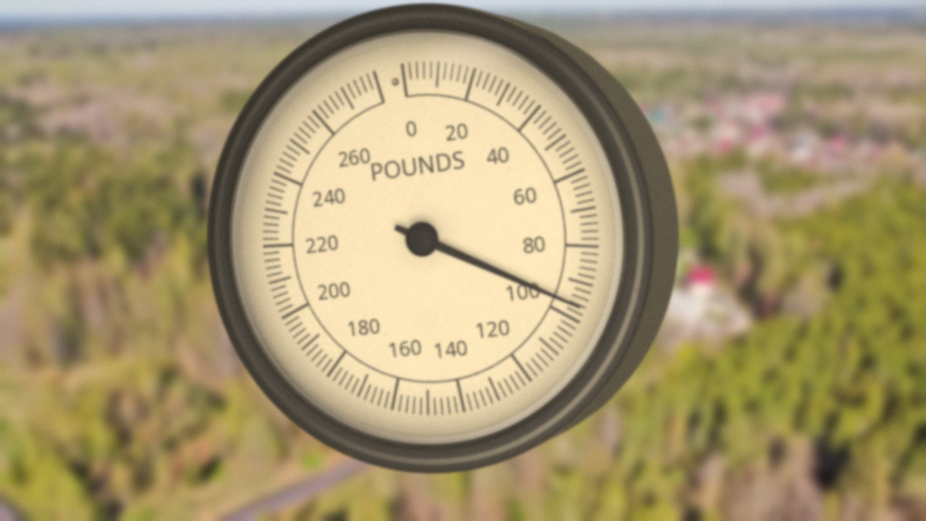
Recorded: 96 (lb)
